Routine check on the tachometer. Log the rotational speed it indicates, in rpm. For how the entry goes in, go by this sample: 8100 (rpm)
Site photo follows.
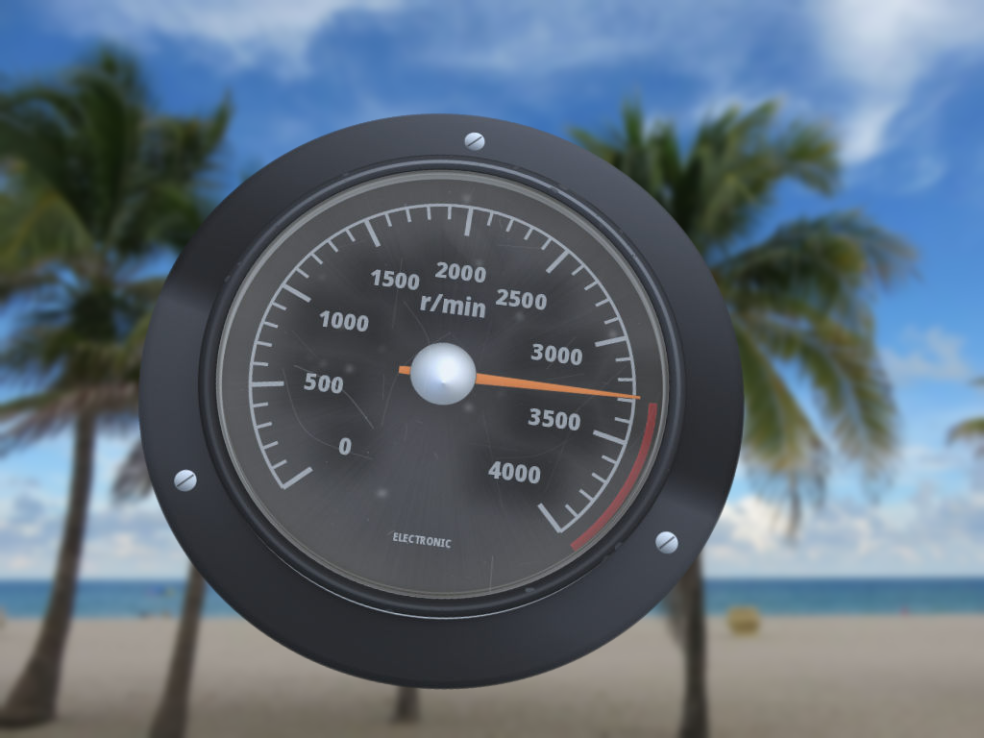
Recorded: 3300 (rpm)
